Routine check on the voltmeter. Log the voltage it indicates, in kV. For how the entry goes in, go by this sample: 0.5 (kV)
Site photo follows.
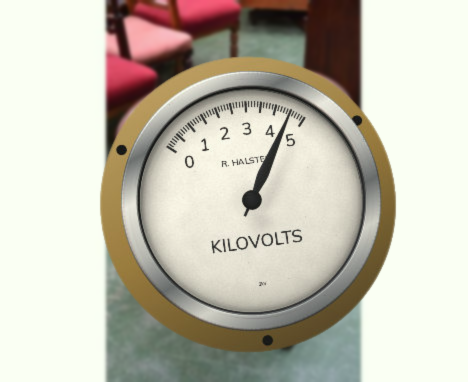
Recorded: 4.5 (kV)
